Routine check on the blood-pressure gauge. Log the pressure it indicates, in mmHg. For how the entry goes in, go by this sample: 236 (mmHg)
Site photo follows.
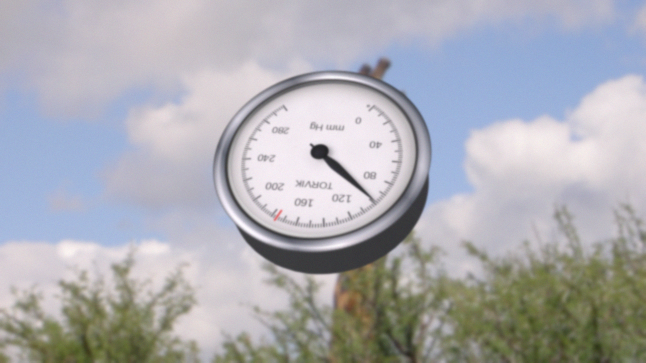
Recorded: 100 (mmHg)
